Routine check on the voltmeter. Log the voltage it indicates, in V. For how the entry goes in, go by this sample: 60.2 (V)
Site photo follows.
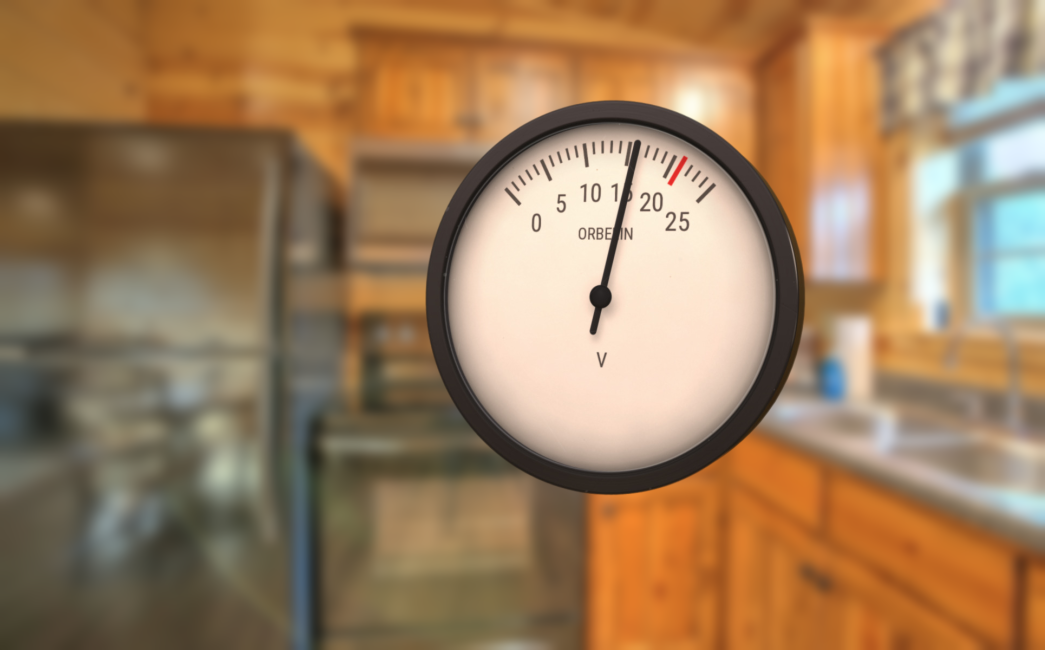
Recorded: 16 (V)
